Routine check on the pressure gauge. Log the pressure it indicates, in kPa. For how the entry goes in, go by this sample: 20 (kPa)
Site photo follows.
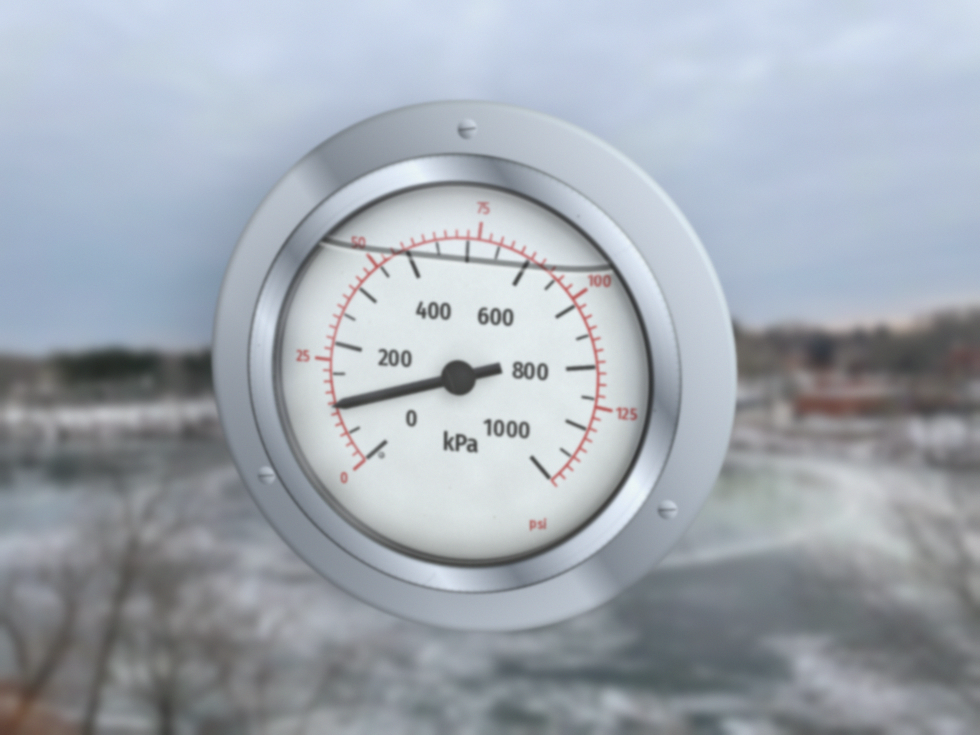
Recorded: 100 (kPa)
